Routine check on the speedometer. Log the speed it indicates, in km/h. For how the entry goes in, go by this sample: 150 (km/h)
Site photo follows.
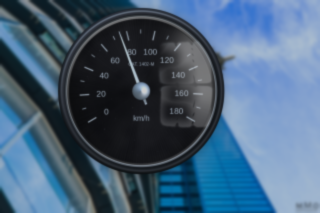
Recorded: 75 (km/h)
